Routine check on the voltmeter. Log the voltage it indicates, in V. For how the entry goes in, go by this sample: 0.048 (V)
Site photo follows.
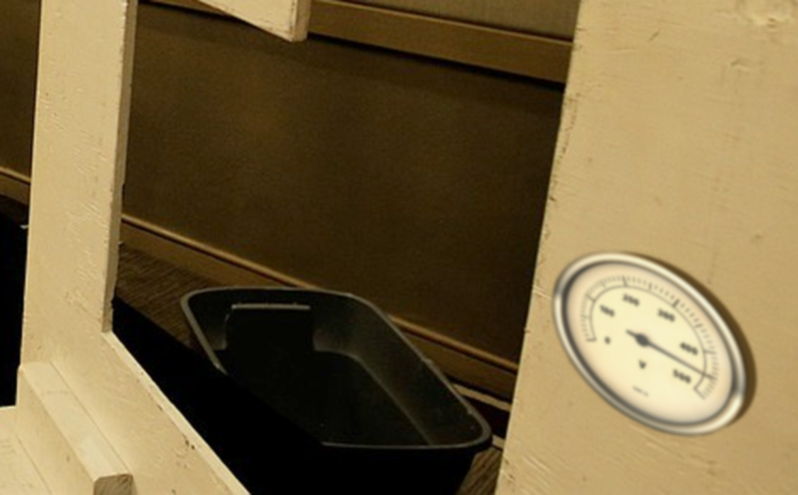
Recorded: 450 (V)
